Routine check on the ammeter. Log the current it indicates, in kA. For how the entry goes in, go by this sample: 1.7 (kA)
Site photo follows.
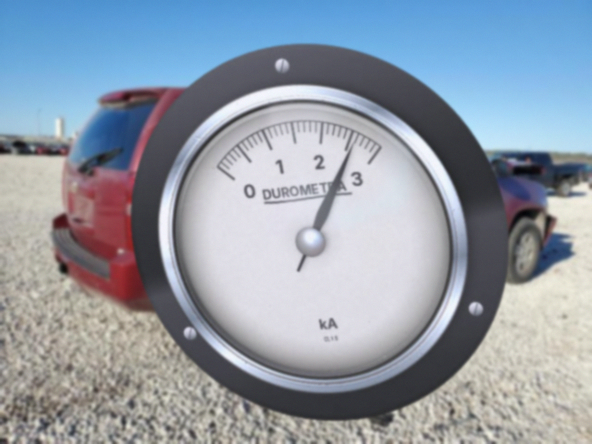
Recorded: 2.6 (kA)
